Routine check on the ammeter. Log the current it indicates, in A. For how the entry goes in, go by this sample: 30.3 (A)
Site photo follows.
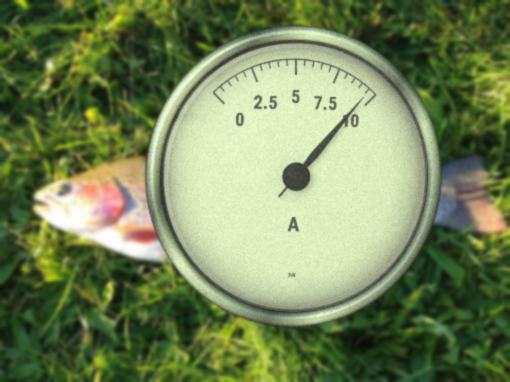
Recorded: 9.5 (A)
